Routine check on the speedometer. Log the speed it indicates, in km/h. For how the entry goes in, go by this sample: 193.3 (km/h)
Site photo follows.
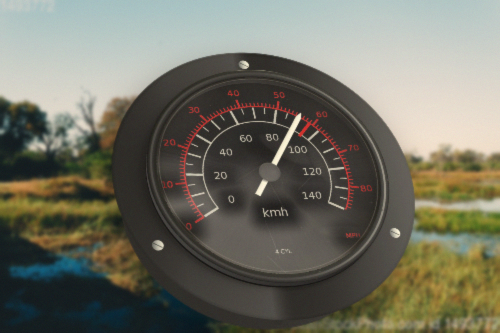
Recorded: 90 (km/h)
